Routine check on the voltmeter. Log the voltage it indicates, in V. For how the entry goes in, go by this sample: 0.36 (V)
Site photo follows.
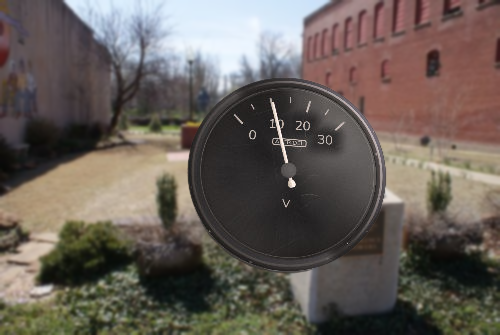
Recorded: 10 (V)
